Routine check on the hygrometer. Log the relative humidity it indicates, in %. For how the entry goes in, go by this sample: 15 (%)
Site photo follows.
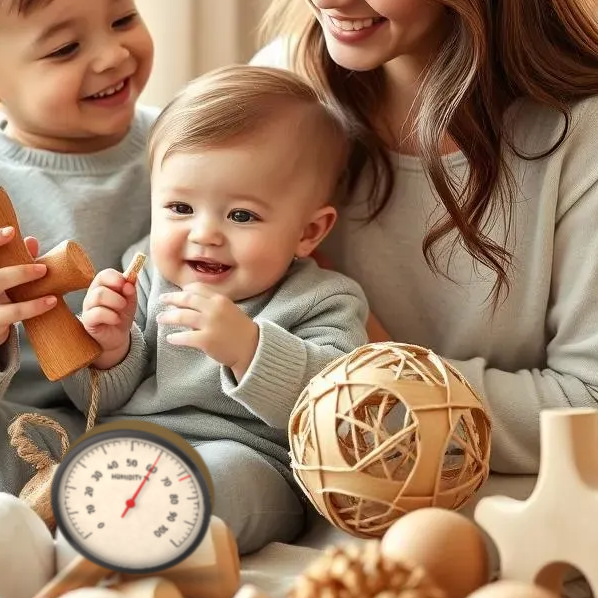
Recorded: 60 (%)
